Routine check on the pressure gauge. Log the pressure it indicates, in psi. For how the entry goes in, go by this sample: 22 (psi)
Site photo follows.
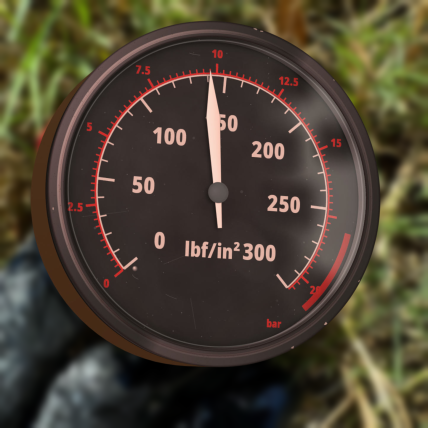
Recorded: 140 (psi)
